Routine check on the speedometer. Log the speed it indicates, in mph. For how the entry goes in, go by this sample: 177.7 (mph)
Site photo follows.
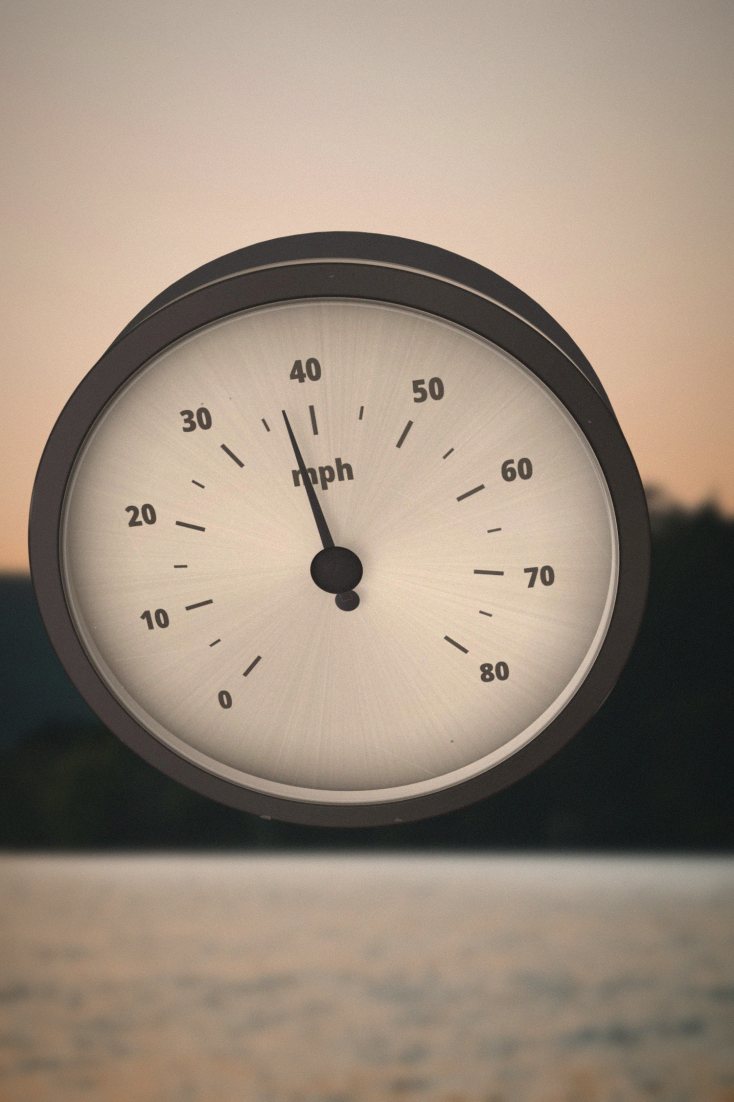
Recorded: 37.5 (mph)
